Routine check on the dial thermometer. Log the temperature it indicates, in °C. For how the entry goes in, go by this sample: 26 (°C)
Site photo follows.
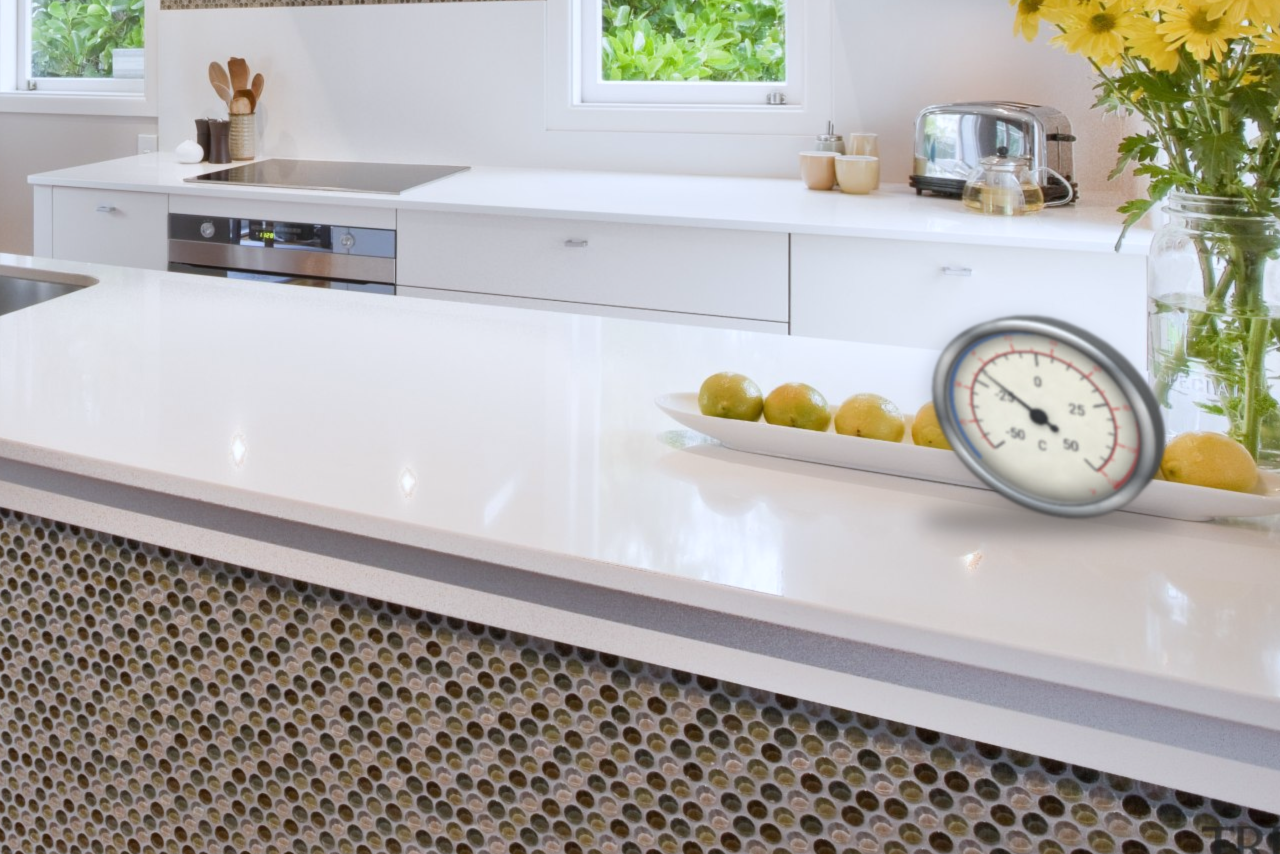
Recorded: -20 (°C)
